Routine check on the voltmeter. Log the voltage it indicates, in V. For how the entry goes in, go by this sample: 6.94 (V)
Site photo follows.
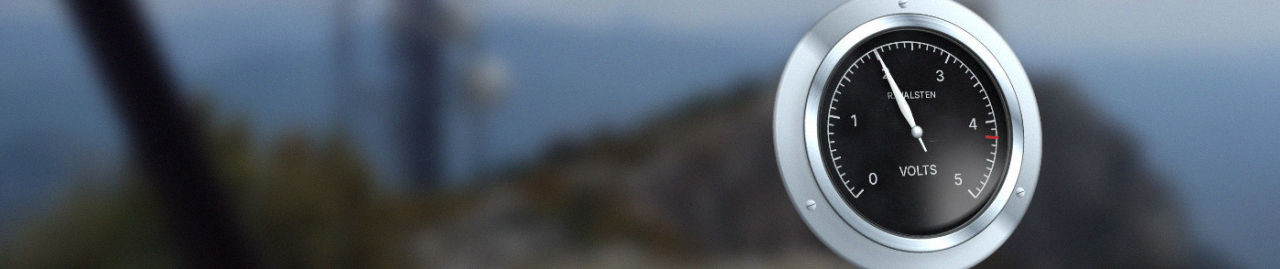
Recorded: 2 (V)
